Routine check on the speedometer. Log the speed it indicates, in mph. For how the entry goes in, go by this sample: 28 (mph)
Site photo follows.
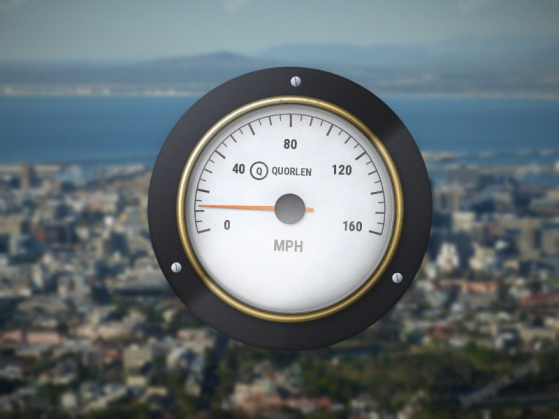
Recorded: 12.5 (mph)
